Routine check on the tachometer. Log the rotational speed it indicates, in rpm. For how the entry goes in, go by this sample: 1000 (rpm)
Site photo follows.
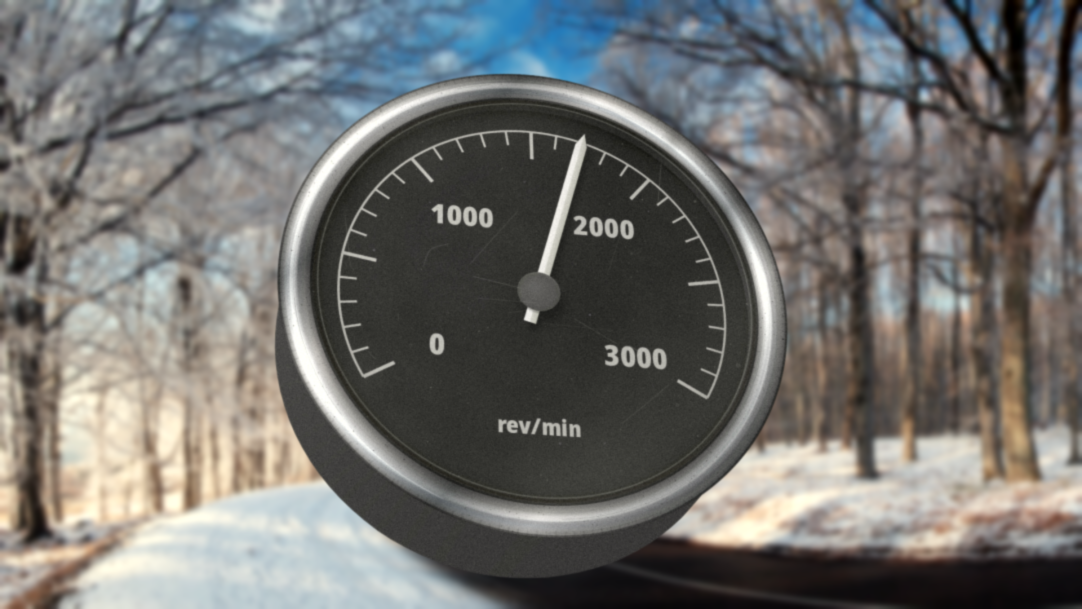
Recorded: 1700 (rpm)
